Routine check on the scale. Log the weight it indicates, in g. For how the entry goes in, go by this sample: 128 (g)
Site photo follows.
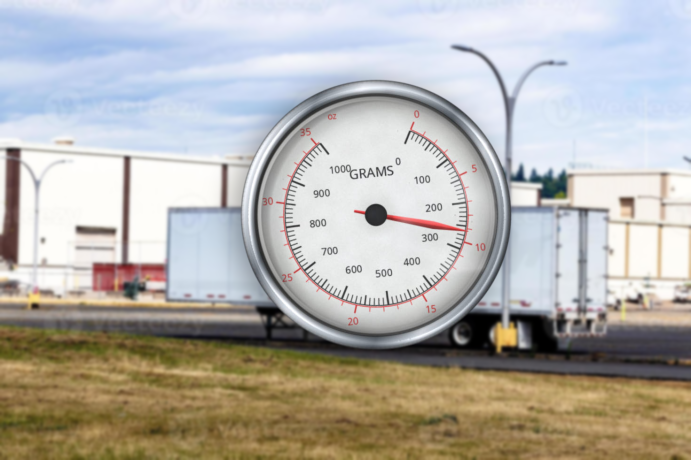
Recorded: 260 (g)
